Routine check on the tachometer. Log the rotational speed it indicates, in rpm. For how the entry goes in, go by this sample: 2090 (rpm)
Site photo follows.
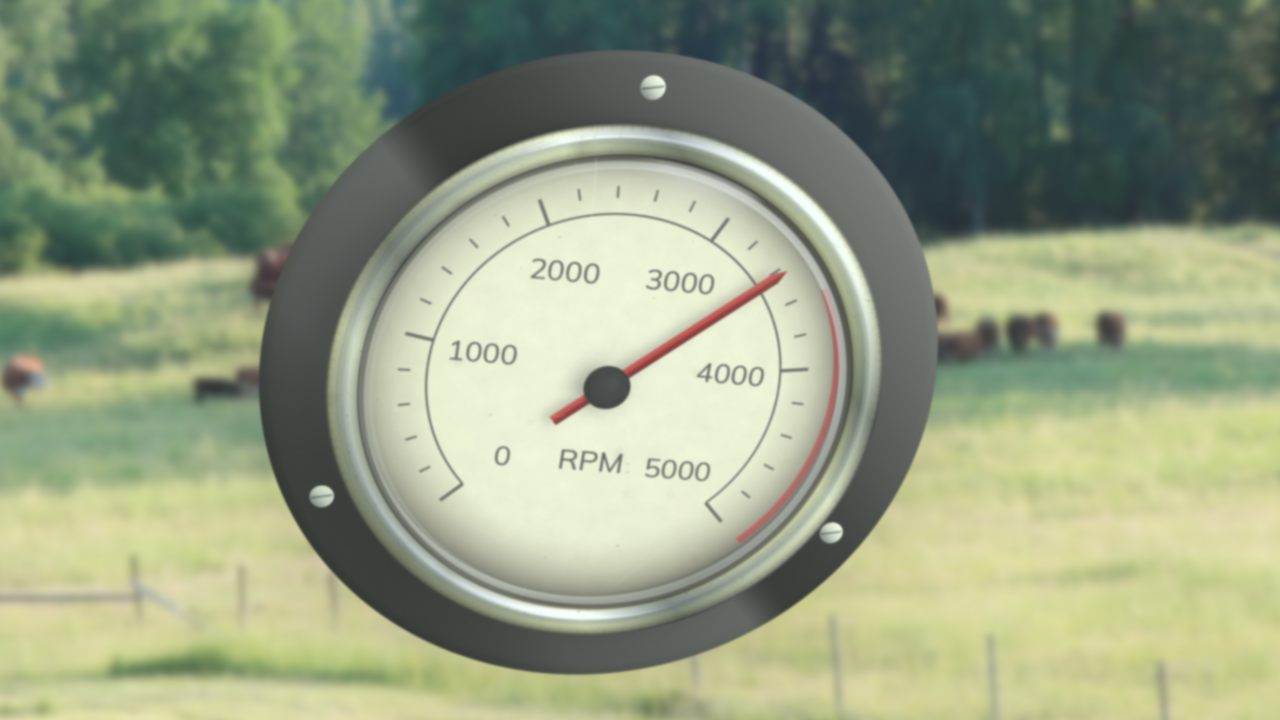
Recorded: 3400 (rpm)
